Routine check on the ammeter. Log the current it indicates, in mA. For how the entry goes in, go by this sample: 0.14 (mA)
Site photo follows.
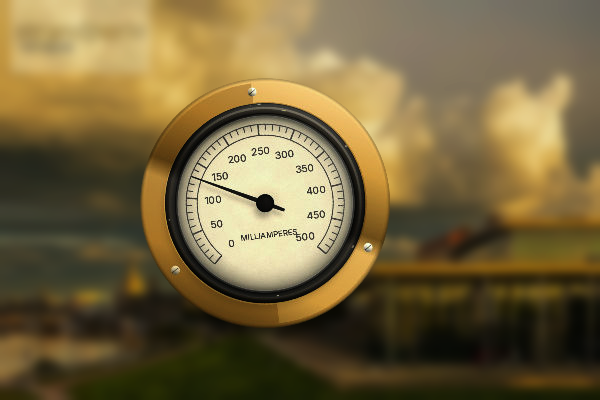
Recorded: 130 (mA)
